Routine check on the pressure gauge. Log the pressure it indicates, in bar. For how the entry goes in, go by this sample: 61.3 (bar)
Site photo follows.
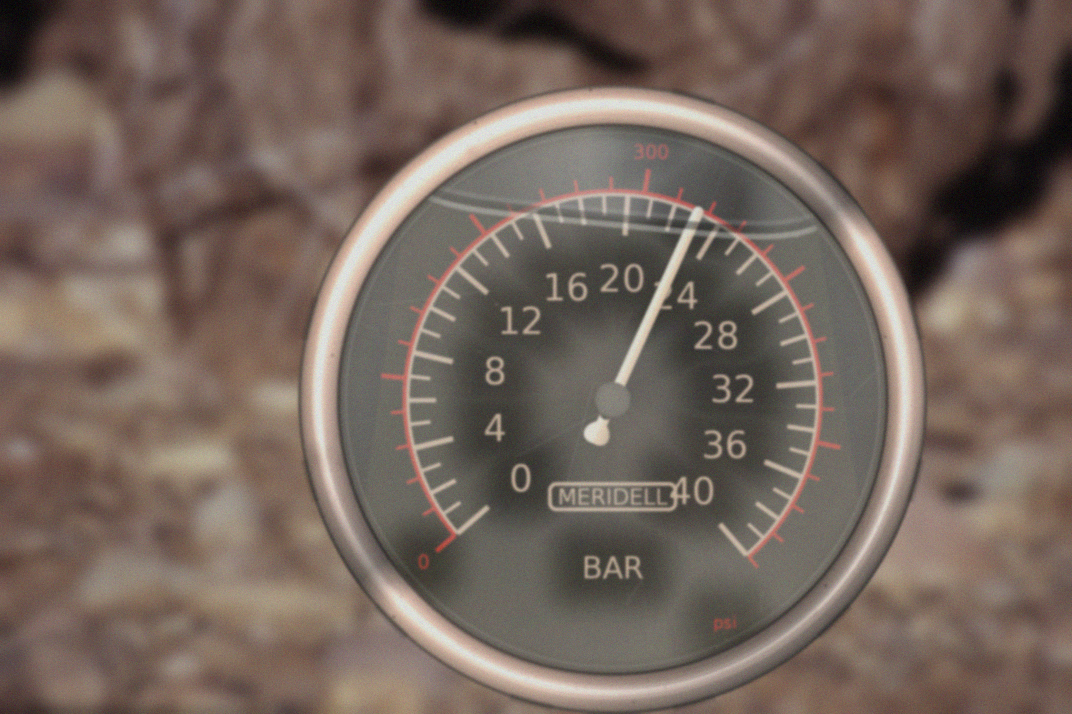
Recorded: 23 (bar)
